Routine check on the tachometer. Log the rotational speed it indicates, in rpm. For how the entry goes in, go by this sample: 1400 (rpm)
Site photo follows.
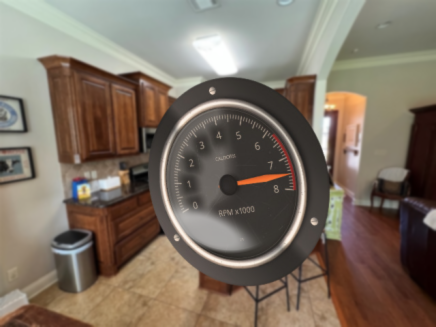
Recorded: 7500 (rpm)
